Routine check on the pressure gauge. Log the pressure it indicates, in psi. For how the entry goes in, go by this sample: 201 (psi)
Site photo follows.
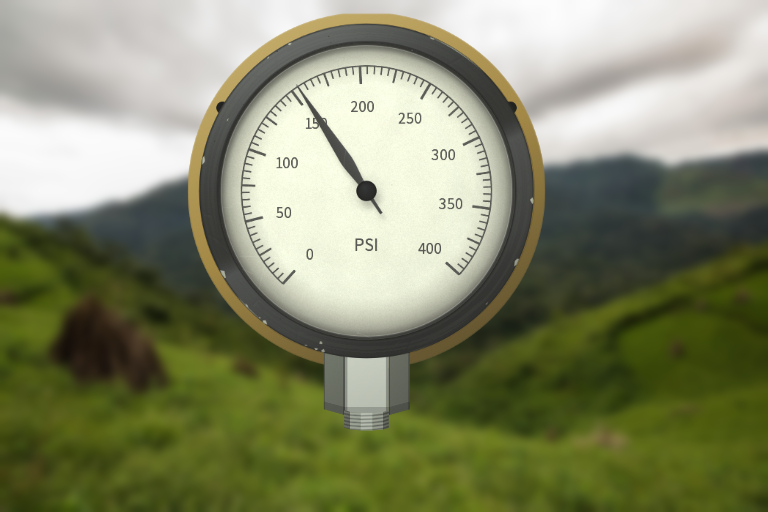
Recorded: 155 (psi)
